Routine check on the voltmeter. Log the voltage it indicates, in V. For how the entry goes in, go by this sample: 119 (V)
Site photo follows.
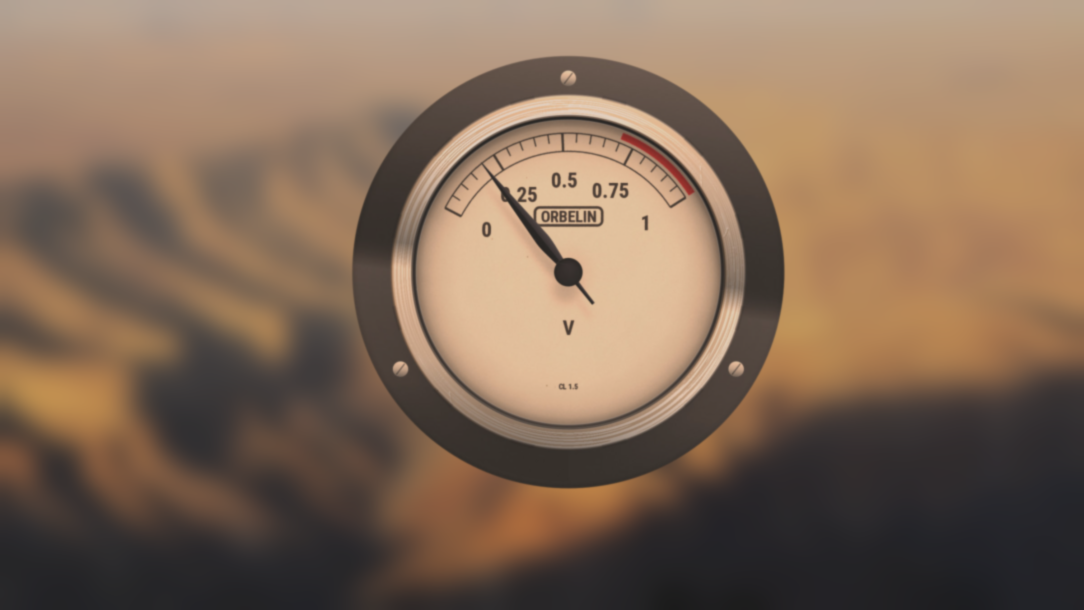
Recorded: 0.2 (V)
